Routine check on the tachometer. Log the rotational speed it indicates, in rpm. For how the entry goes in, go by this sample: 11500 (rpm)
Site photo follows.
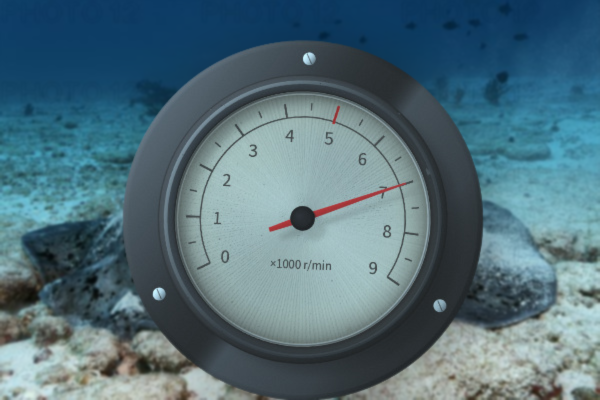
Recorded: 7000 (rpm)
